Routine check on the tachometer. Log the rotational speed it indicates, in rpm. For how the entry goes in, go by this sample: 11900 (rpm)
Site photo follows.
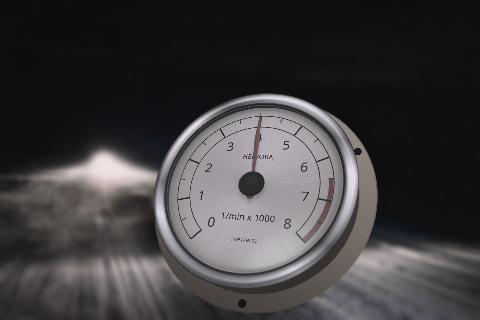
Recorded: 4000 (rpm)
